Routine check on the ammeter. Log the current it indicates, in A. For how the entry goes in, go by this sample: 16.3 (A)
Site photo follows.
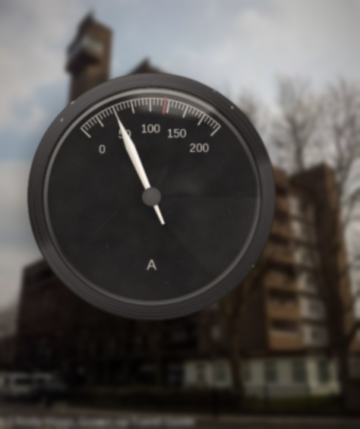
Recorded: 50 (A)
